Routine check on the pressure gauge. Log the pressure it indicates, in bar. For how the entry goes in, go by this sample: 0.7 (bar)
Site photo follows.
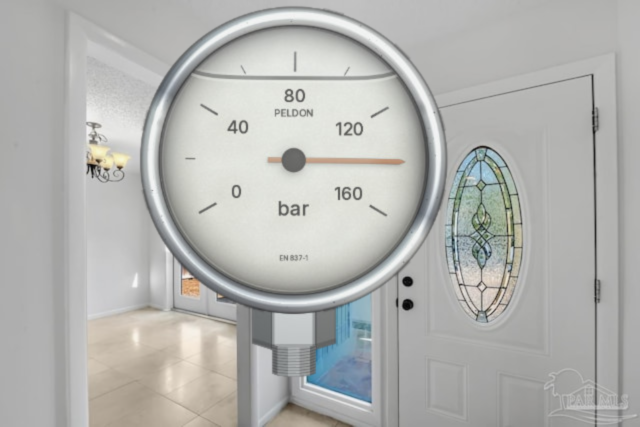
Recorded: 140 (bar)
